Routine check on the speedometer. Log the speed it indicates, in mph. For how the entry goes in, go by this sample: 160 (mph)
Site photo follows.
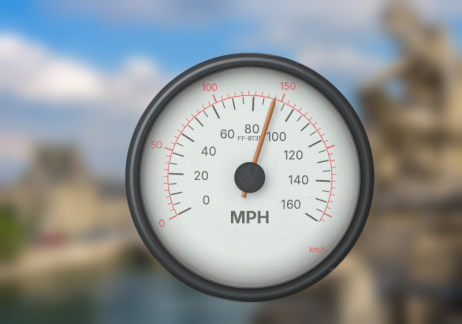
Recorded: 90 (mph)
